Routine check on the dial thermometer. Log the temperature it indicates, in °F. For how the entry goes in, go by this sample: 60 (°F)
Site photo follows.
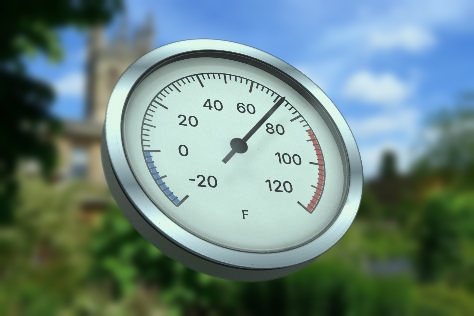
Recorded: 72 (°F)
